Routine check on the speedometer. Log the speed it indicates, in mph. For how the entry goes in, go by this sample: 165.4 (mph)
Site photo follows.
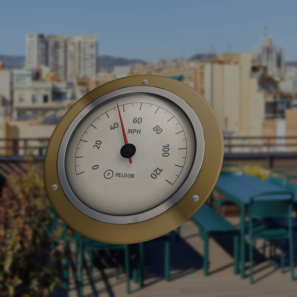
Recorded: 47.5 (mph)
